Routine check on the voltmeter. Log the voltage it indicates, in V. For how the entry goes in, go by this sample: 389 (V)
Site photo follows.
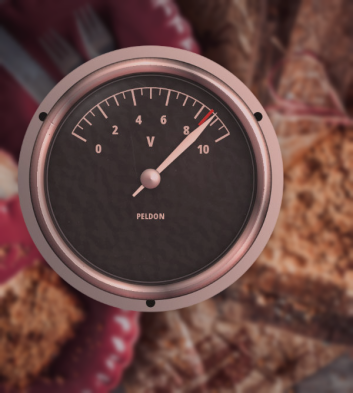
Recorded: 8.75 (V)
